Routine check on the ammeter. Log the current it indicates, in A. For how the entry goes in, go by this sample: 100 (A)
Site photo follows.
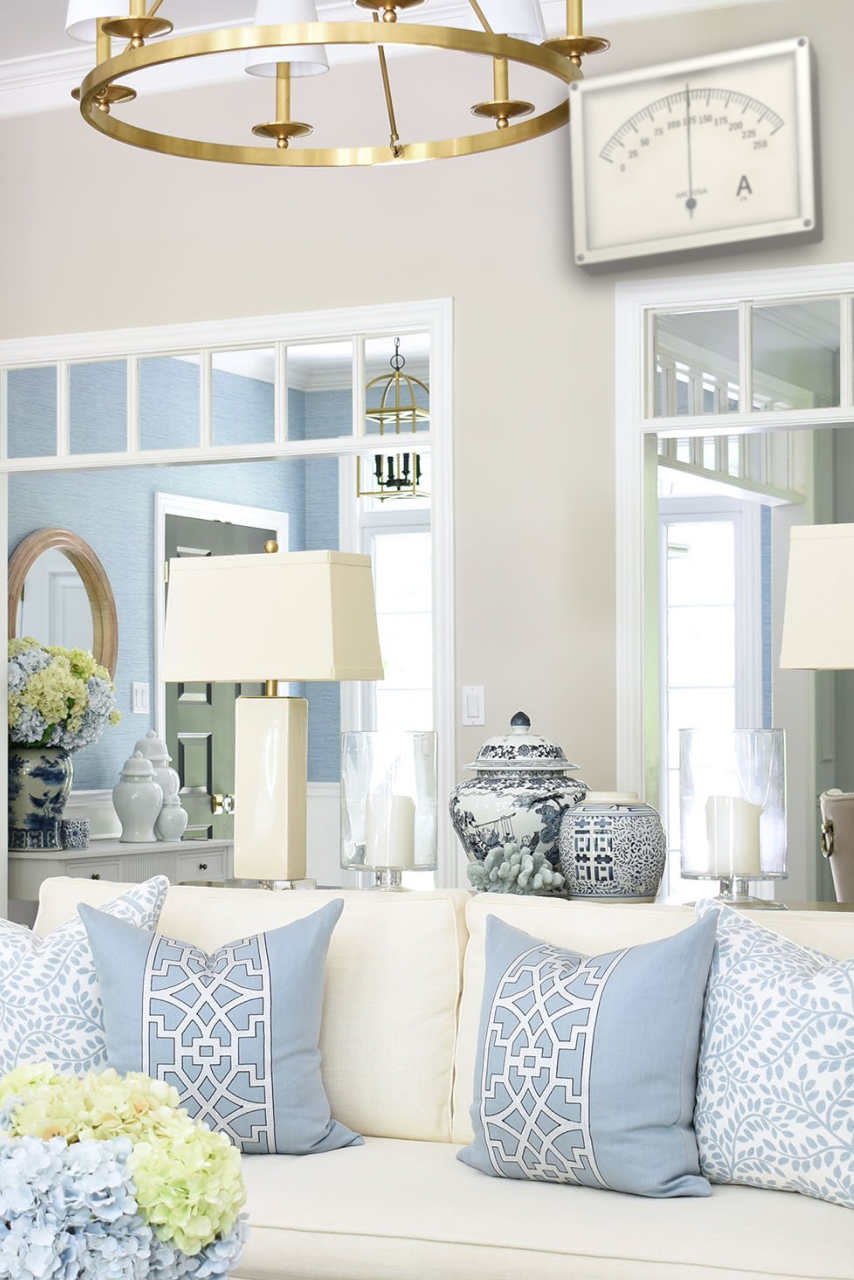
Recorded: 125 (A)
